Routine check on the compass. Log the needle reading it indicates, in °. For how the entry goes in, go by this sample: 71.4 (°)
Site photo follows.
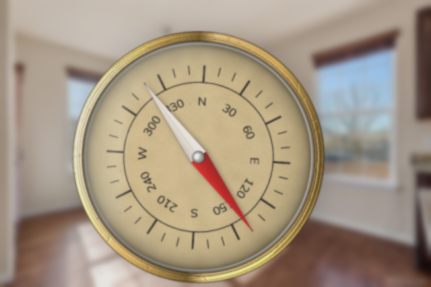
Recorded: 140 (°)
